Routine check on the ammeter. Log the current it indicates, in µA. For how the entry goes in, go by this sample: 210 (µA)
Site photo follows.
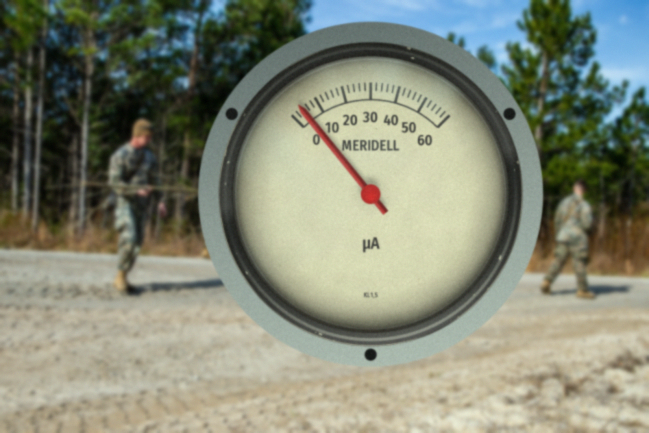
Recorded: 4 (µA)
